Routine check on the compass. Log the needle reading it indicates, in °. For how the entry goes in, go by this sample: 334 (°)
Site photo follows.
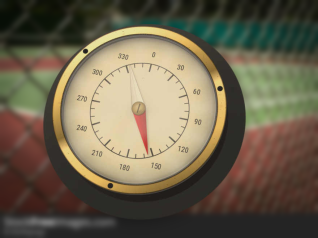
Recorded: 155 (°)
